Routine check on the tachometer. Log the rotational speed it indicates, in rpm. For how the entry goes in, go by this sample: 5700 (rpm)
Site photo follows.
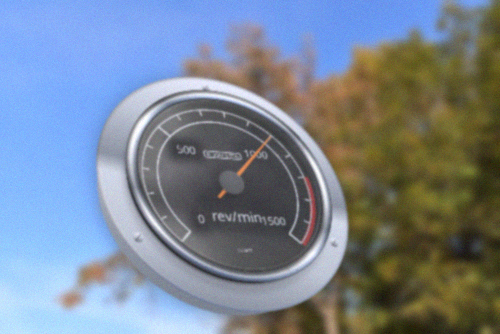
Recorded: 1000 (rpm)
